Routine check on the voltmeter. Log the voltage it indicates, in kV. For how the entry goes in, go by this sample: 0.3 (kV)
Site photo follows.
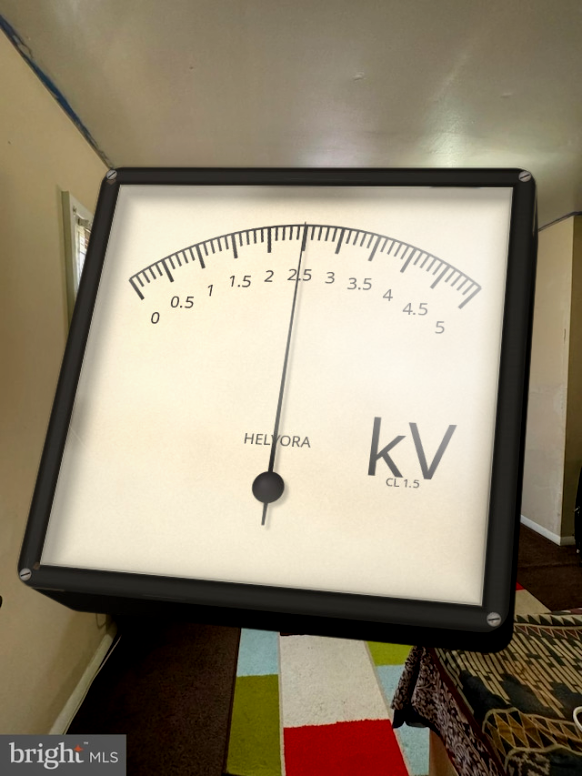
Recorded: 2.5 (kV)
